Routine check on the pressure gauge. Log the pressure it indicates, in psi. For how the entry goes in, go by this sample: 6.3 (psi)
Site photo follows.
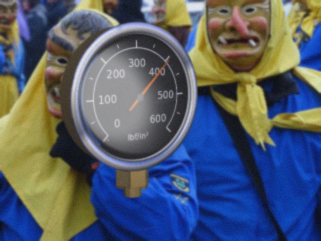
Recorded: 400 (psi)
